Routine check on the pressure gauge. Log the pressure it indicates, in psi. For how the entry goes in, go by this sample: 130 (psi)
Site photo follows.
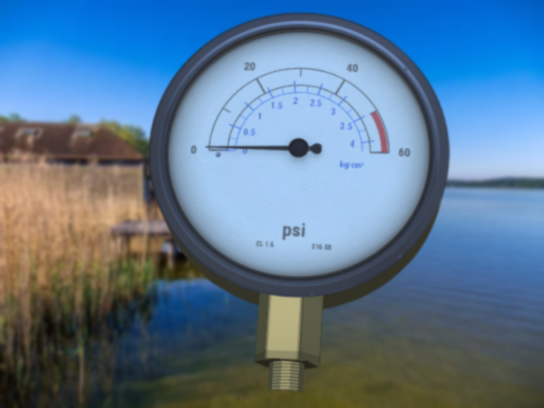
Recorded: 0 (psi)
